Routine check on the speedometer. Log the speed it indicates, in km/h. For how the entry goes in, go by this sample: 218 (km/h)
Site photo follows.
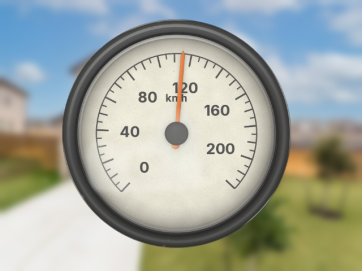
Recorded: 115 (km/h)
